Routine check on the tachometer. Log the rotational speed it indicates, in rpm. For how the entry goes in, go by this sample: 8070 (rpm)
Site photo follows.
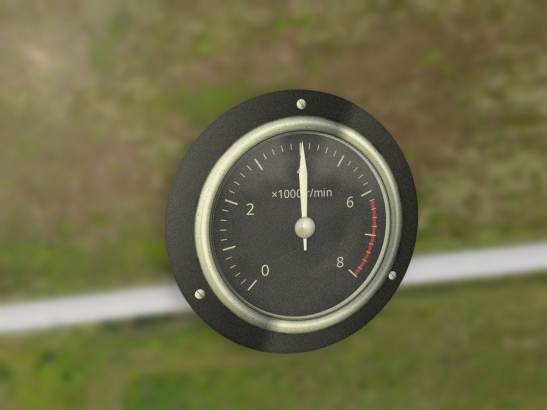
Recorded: 4000 (rpm)
